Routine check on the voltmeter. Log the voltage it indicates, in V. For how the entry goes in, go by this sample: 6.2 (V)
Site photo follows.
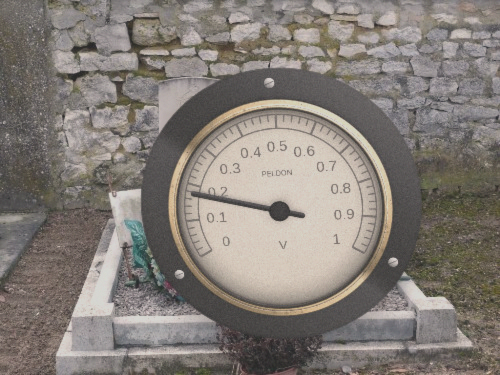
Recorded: 0.18 (V)
